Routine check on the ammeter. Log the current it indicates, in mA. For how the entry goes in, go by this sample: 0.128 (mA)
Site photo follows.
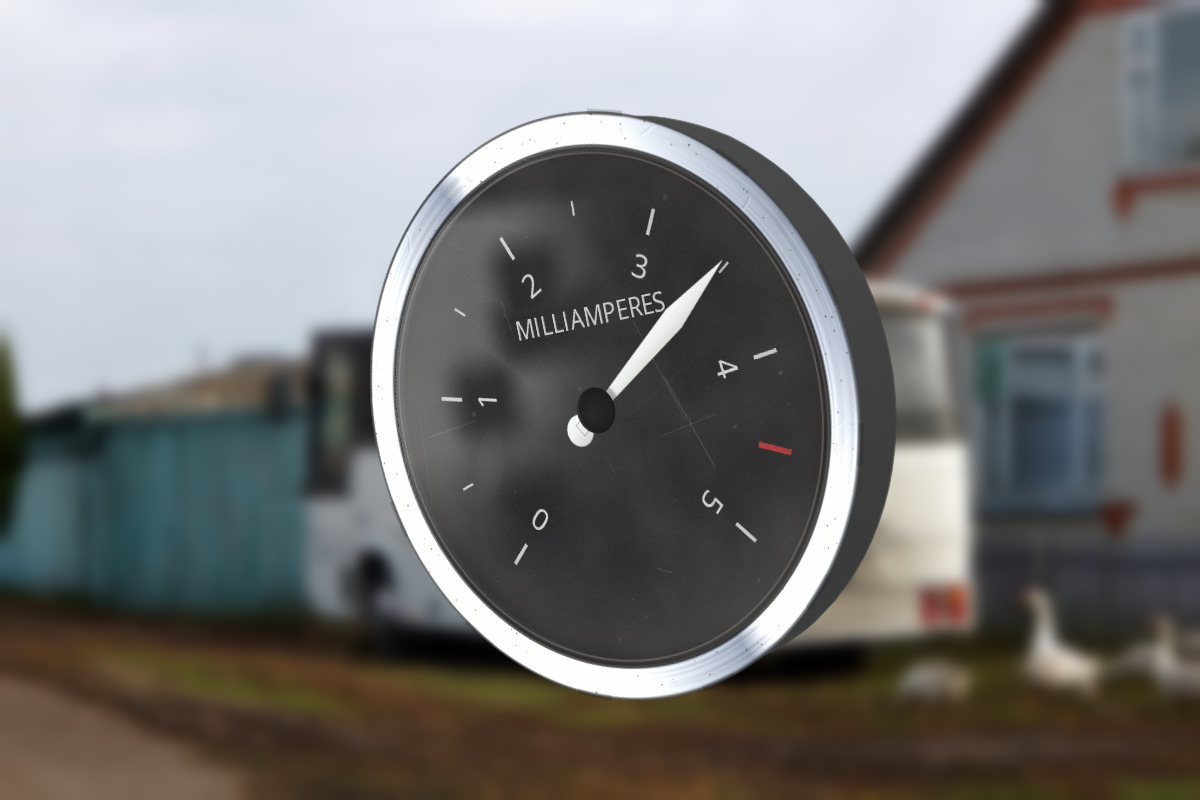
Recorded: 3.5 (mA)
